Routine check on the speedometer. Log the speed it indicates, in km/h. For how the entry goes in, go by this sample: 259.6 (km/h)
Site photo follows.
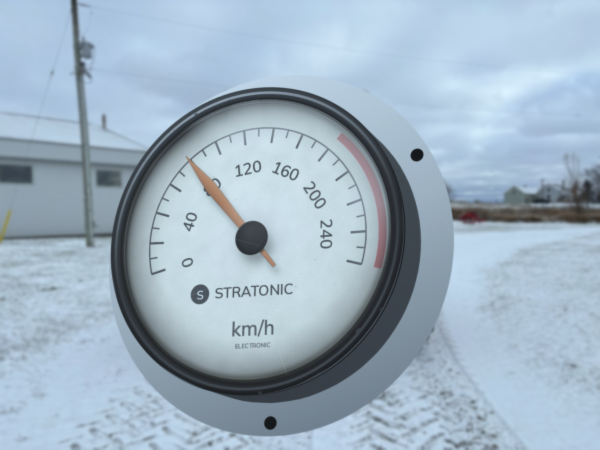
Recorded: 80 (km/h)
